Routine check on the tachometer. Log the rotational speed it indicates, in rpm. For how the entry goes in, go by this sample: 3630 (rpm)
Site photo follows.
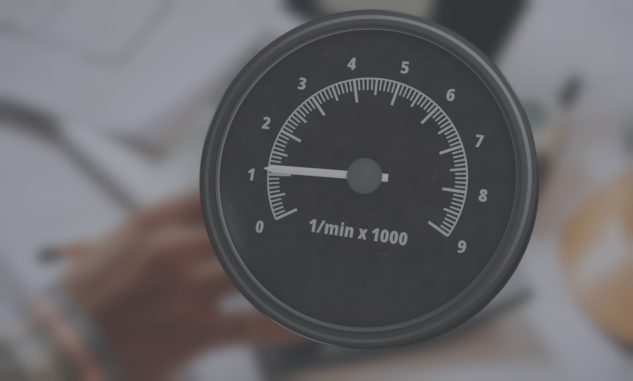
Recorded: 1100 (rpm)
